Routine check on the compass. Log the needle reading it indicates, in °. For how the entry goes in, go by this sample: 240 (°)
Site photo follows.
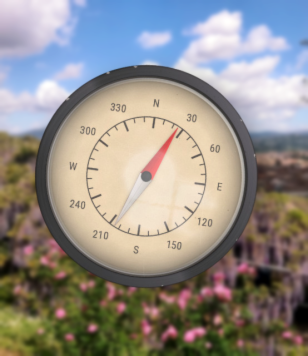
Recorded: 25 (°)
